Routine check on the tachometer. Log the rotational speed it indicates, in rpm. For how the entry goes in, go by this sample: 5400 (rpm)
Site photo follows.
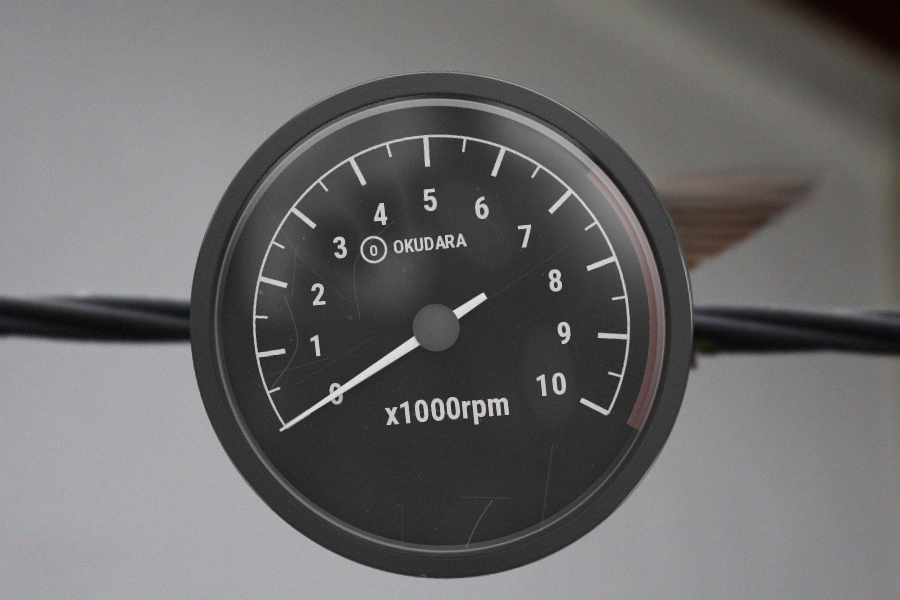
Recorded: 0 (rpm)
